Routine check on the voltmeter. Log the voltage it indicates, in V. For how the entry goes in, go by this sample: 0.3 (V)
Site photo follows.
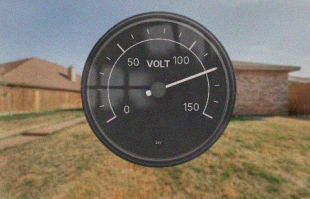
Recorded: 120 (V)
